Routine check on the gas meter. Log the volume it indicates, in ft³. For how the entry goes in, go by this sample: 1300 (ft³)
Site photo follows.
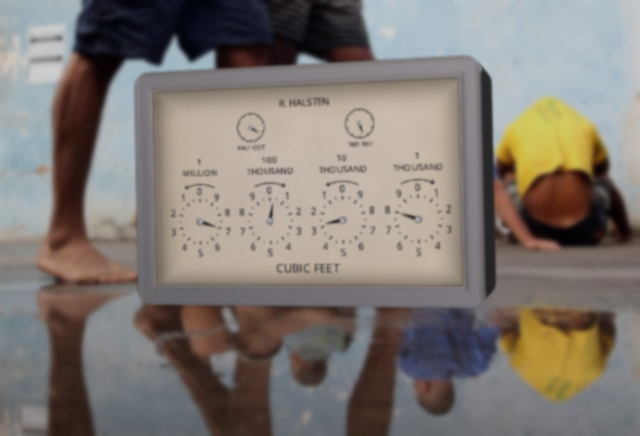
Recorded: 702800 (ft³)
